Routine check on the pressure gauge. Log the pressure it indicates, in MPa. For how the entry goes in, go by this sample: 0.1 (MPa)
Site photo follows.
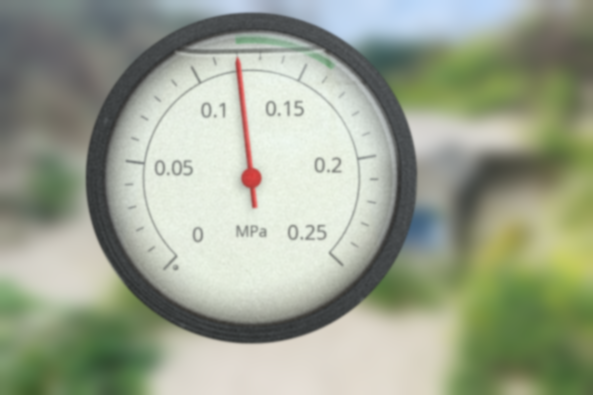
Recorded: 0.12 (MPa)
